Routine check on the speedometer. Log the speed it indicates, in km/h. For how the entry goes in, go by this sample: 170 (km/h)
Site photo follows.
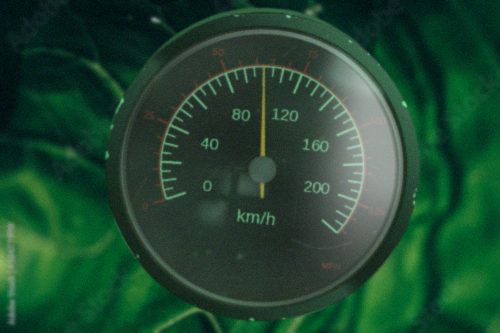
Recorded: 100 (km/h)
